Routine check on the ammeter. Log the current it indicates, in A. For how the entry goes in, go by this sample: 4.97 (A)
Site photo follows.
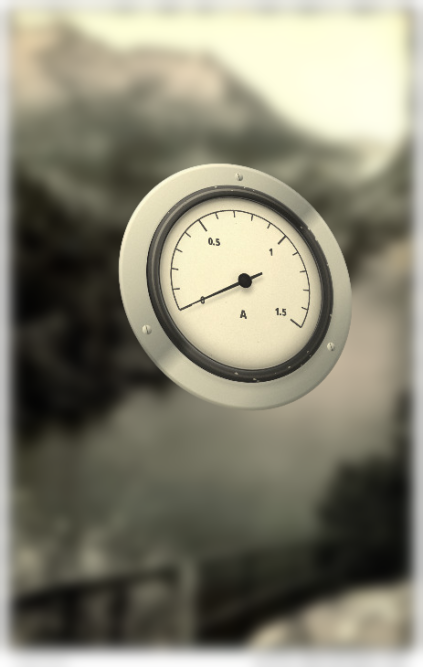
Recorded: 0 (A)
